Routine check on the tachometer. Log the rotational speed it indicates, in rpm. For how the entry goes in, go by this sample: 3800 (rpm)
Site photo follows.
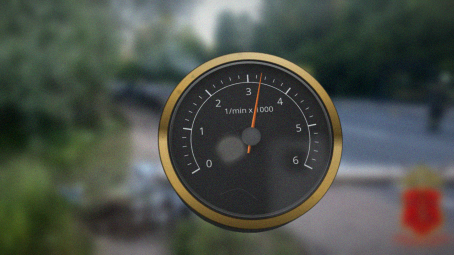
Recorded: 3300 (rpm)
